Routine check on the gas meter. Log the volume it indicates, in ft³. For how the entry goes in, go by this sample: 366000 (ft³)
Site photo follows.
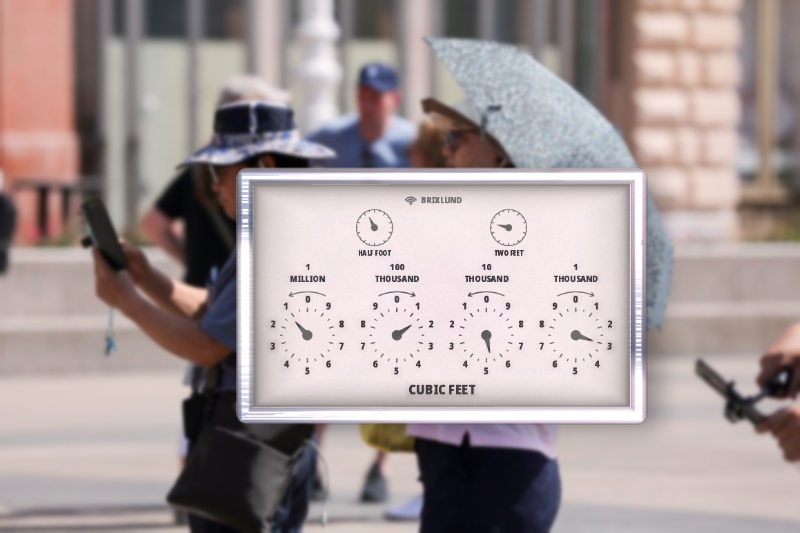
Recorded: 115300 (ft³)
